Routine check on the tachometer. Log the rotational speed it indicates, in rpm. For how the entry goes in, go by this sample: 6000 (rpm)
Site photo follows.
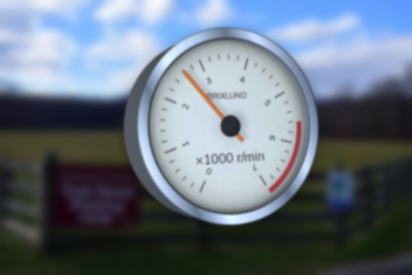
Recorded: 2600 (rpm)
